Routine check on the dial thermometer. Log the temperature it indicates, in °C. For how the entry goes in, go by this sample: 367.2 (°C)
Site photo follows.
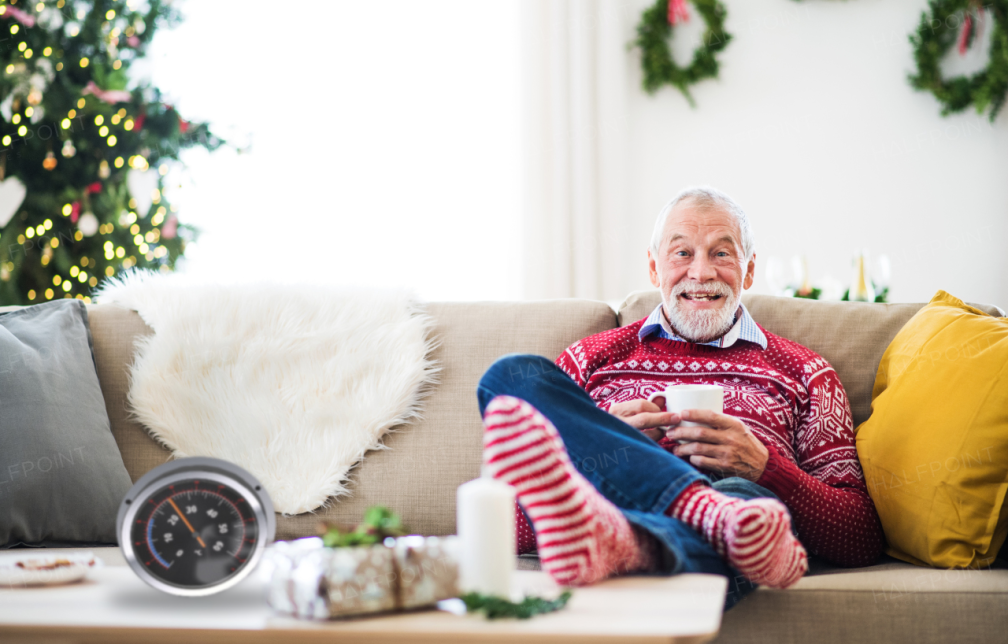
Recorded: 25 (°C)
